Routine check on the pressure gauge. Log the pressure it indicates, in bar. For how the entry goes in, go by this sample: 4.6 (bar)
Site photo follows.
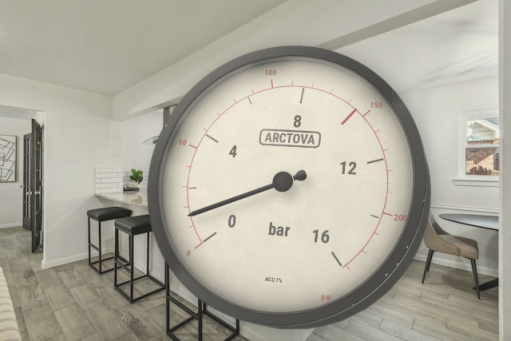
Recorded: 1 (bar)
